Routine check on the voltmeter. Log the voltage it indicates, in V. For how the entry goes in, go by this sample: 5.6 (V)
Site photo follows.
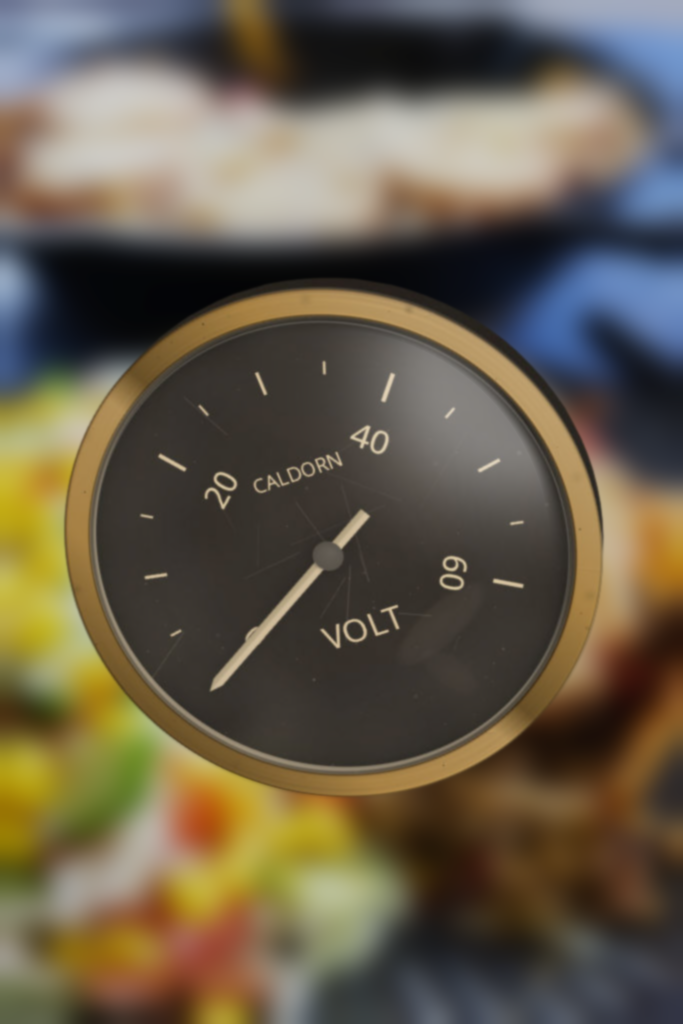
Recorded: 0 (V)
